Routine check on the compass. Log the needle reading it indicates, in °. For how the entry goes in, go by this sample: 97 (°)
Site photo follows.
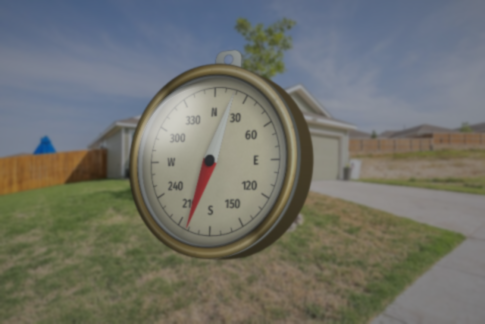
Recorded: 200 (°)
